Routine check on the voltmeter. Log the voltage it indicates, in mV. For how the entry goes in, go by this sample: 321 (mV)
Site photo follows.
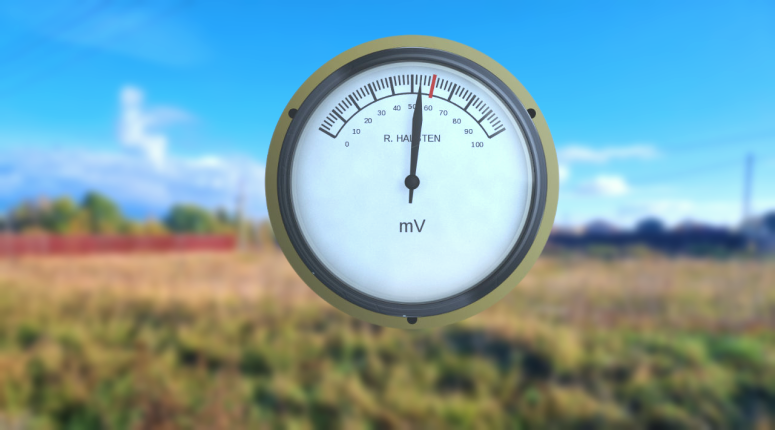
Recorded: 54 (mV)
